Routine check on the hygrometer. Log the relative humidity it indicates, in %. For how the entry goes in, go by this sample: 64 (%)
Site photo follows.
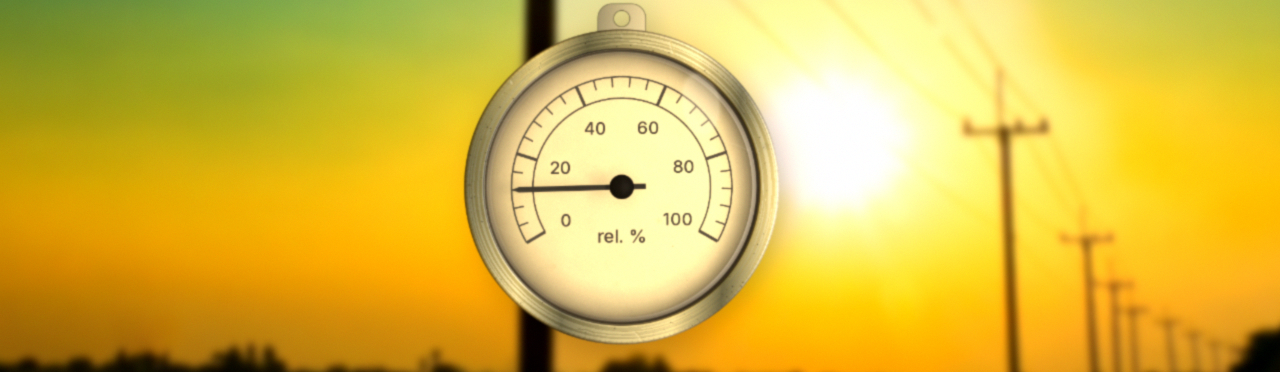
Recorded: 12 (%)
